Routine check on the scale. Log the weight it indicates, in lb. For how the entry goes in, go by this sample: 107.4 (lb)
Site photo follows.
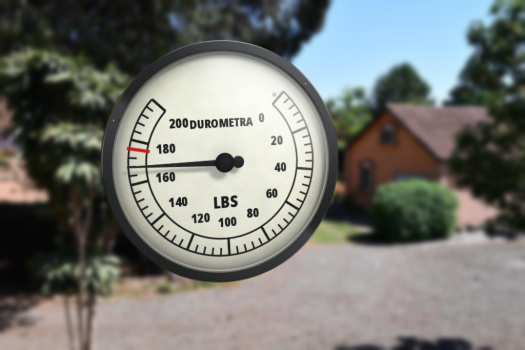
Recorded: 168 (lb)
